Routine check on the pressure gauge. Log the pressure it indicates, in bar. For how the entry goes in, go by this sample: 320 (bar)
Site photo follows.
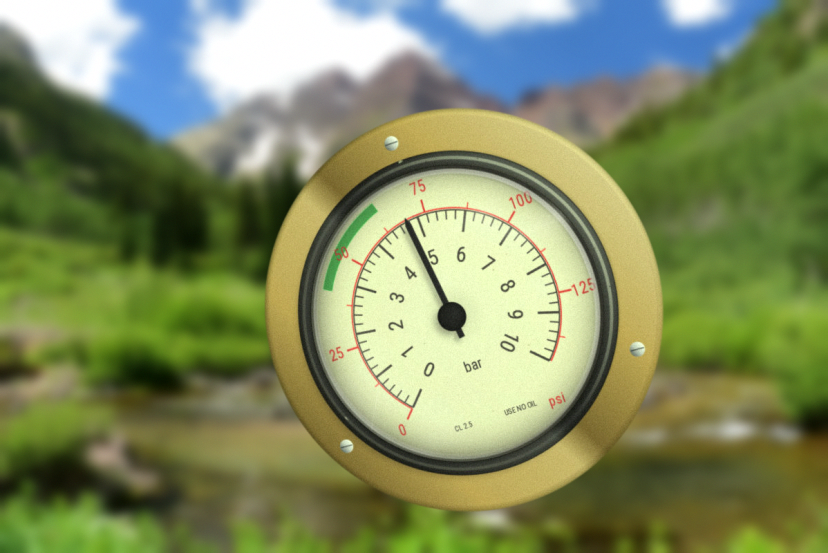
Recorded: 4.8 (bar)
